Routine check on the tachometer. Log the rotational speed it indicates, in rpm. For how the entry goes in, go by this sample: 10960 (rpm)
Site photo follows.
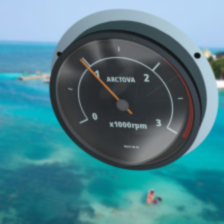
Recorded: 1000 (rpm)
